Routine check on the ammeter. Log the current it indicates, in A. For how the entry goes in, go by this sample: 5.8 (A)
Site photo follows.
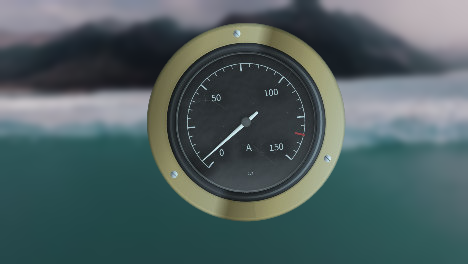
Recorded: 5 (A)
